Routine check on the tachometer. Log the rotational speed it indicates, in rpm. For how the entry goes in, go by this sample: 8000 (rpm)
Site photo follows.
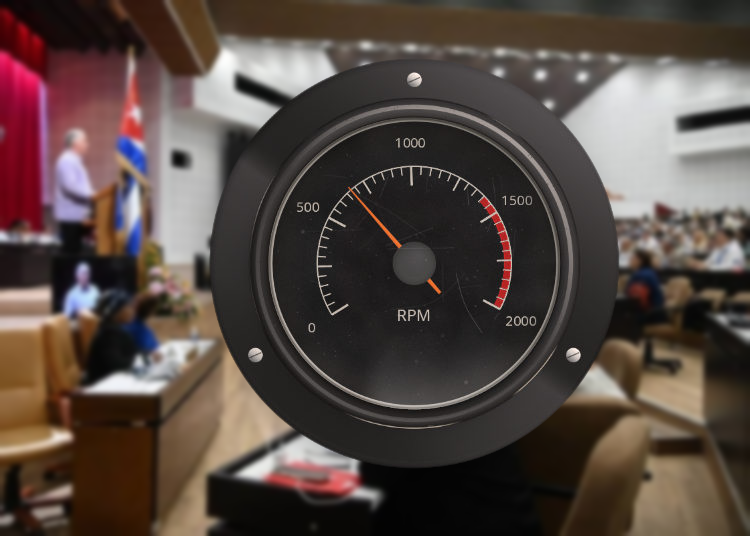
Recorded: 675 (rpm)
